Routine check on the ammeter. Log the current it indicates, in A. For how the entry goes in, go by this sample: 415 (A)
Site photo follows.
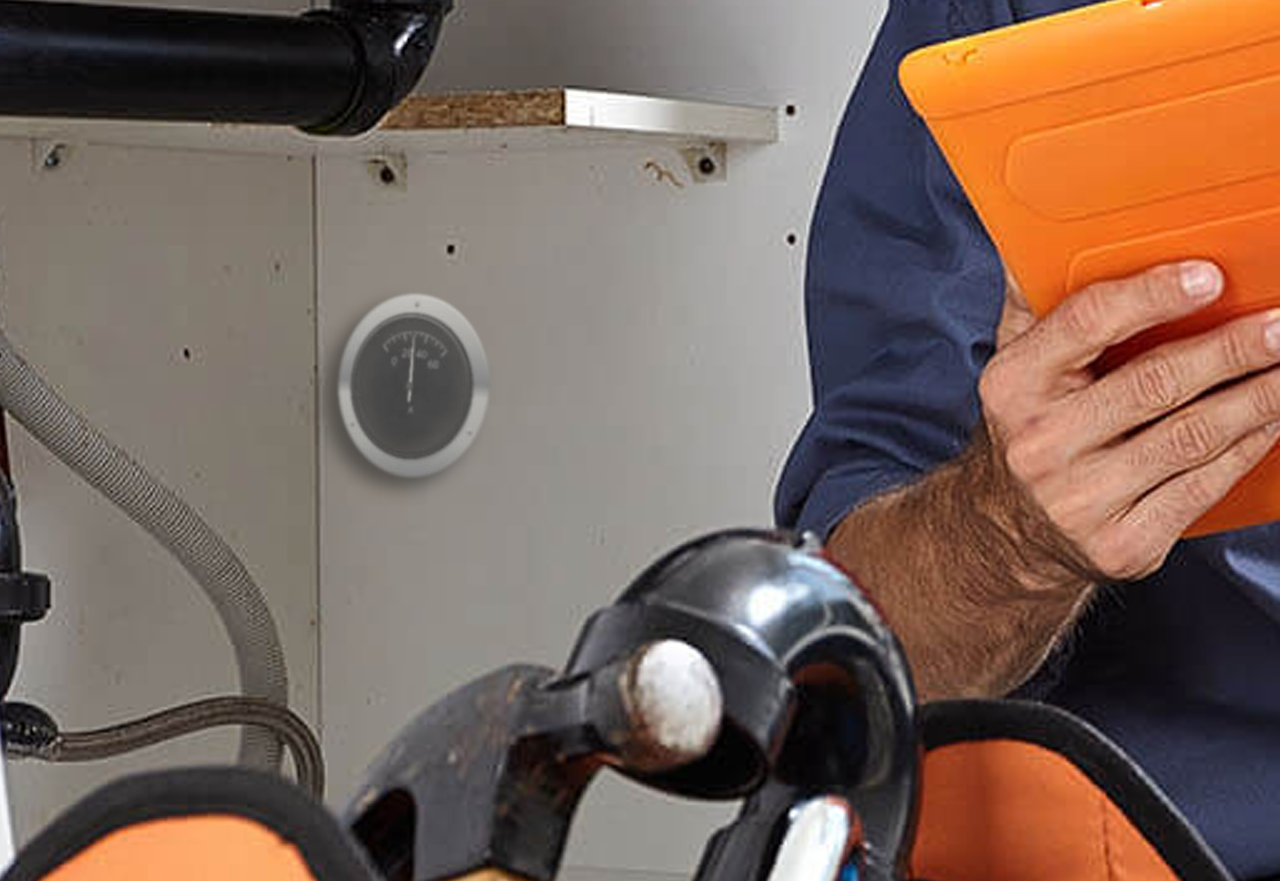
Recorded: 30 (A)
